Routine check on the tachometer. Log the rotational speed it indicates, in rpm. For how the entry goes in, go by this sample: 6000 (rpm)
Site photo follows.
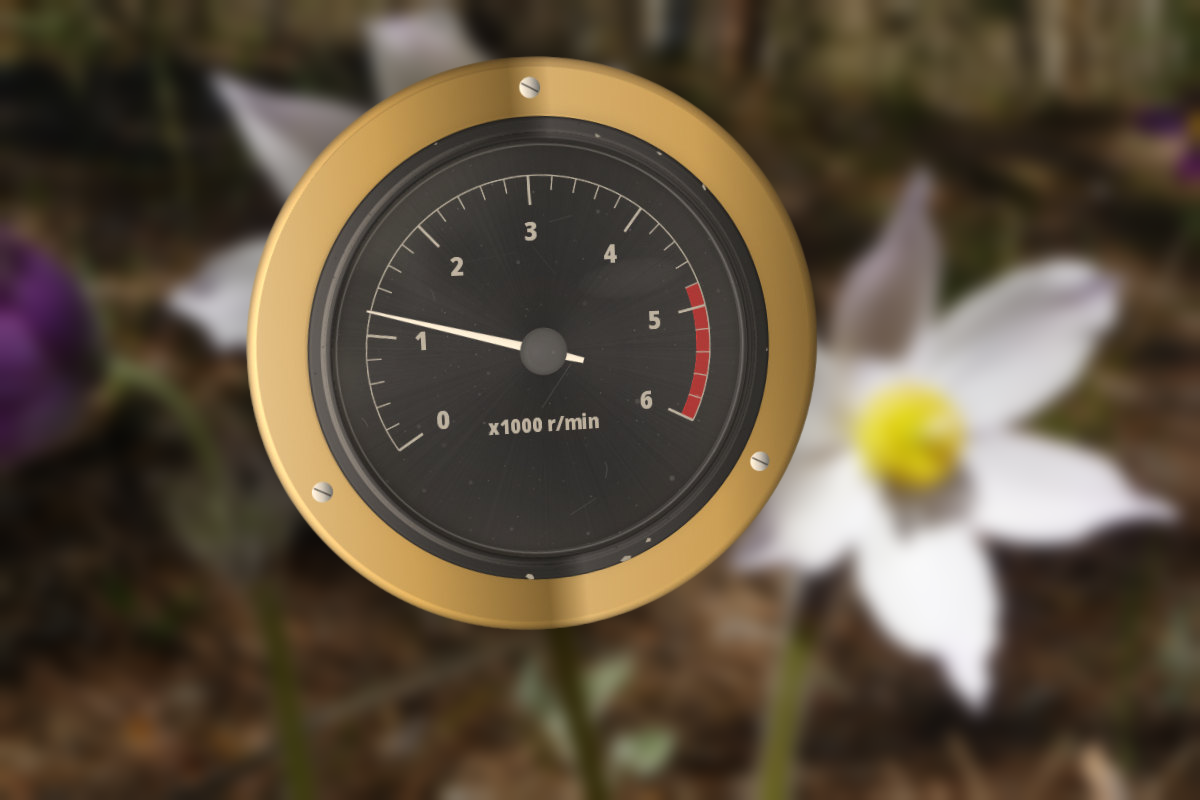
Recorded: 1200 (rpm)
